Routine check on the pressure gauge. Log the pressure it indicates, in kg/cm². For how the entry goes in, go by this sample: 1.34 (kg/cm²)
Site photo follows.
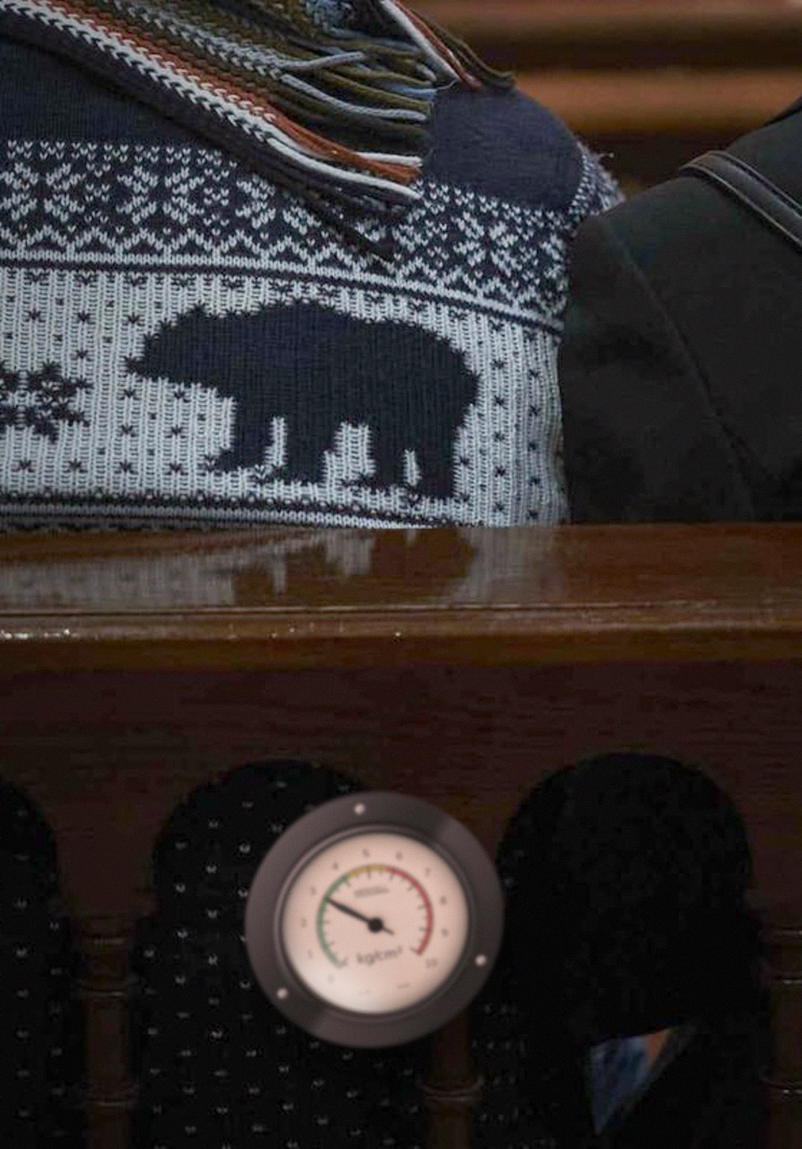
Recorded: 3 (kg/cm²)
